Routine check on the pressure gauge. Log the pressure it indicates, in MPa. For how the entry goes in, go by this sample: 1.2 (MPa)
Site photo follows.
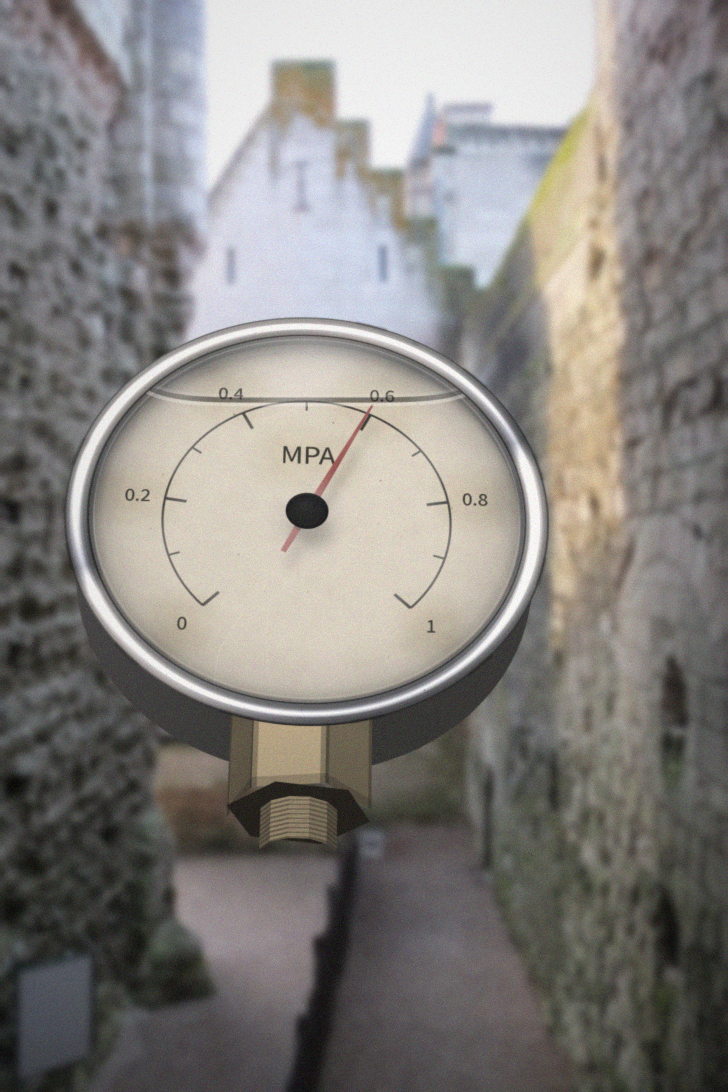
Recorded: 0.6 (MPa)
